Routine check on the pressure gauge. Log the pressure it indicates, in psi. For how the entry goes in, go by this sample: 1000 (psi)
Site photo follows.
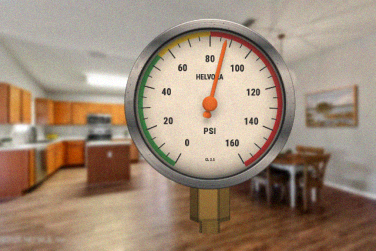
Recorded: 87.5 (psi)
